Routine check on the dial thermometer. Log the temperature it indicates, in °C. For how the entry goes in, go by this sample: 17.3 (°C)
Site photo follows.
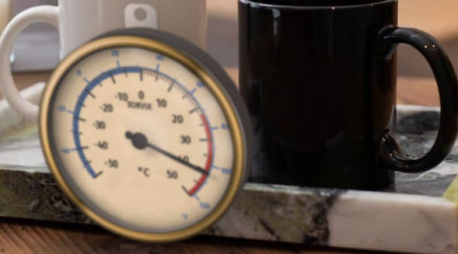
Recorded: 40 (°C)
